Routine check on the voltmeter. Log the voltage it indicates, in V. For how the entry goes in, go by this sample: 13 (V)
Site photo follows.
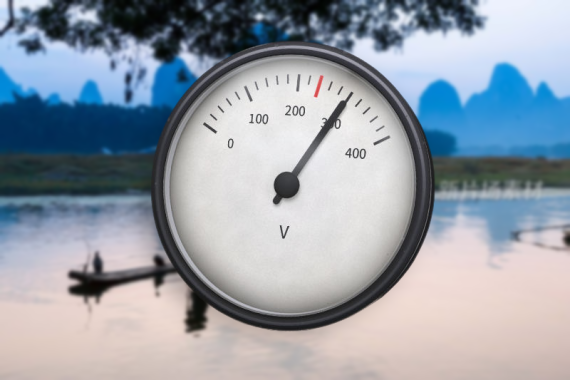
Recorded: 300 (V)
